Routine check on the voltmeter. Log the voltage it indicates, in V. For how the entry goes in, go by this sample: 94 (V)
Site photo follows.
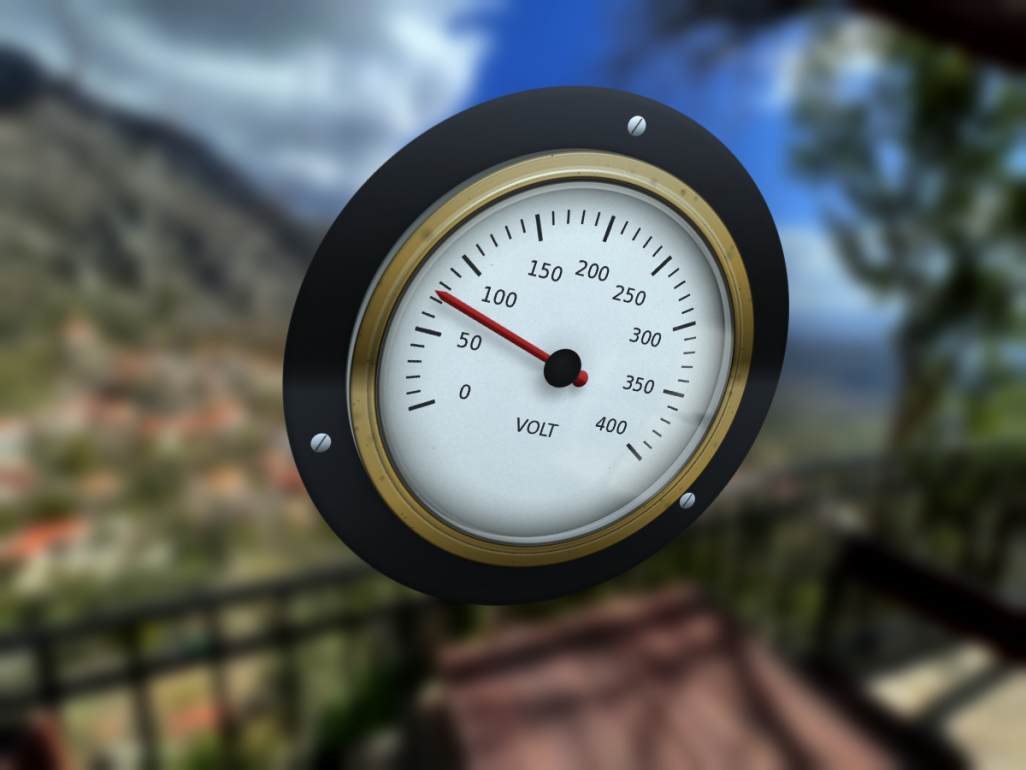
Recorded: 75 (V)
